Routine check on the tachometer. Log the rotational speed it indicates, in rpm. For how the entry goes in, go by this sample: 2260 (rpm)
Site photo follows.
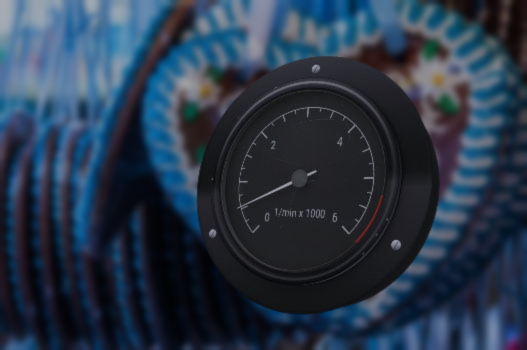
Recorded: 500 (rpm)
